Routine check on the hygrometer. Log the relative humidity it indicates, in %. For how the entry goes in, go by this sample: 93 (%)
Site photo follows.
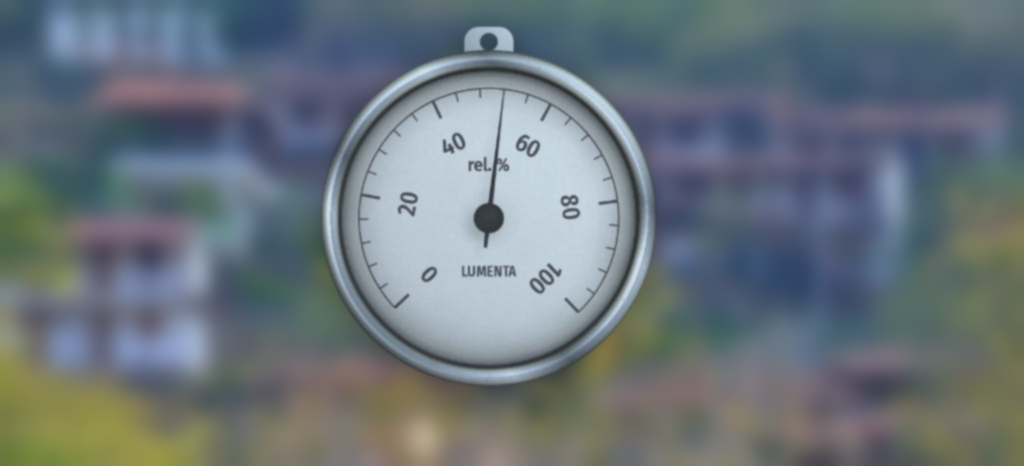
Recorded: 52 (%)
